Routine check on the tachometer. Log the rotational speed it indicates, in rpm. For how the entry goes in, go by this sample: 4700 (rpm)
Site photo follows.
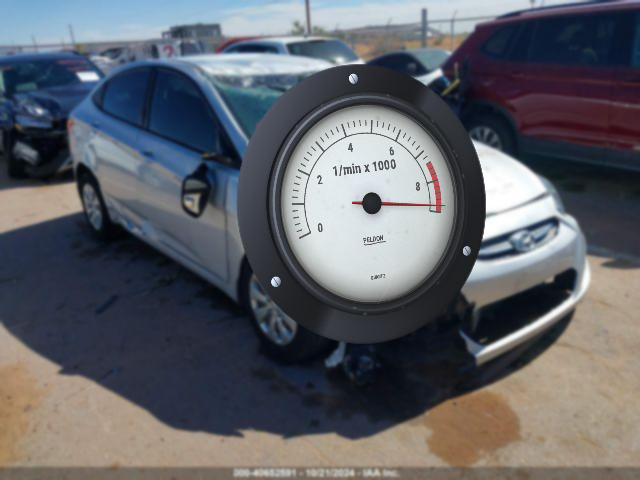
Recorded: 8800 (rpm)
